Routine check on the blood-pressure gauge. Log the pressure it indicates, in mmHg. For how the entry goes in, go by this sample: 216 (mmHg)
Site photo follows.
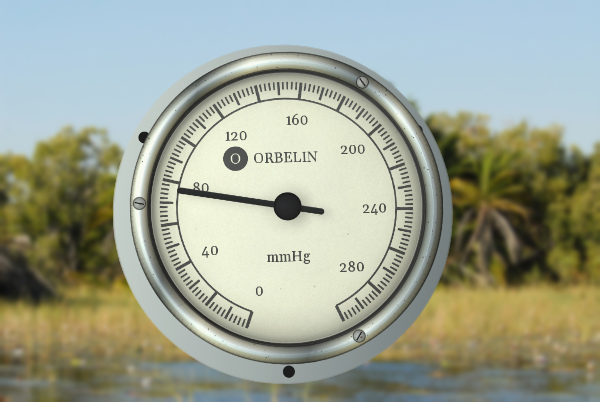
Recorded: 76 (mmHg)
